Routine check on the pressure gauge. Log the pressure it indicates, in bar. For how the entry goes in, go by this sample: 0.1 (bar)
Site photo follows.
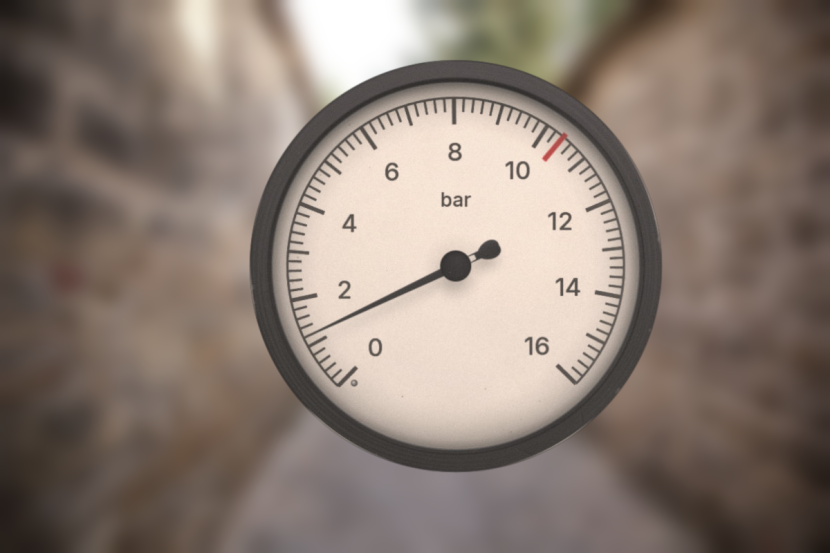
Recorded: 1.2 (bar)
